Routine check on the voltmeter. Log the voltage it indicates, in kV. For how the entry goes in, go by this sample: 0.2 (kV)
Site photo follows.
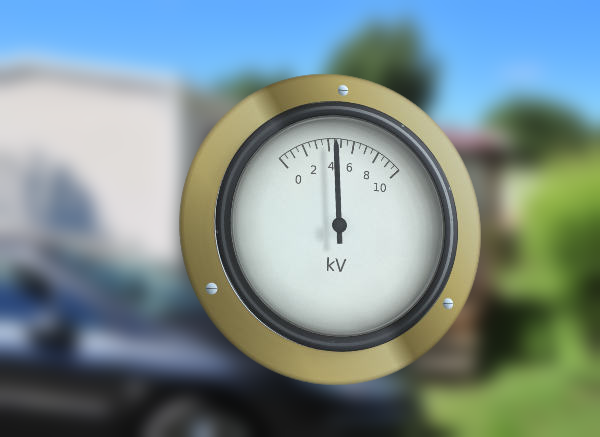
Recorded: 4.5 (kV)
